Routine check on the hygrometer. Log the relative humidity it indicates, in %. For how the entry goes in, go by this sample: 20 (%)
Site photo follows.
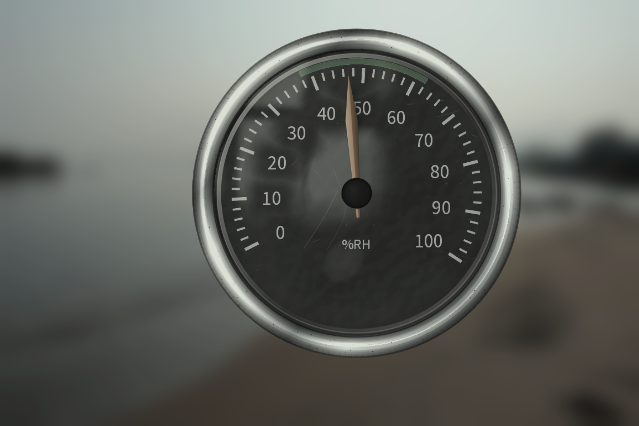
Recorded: 47 (%)
